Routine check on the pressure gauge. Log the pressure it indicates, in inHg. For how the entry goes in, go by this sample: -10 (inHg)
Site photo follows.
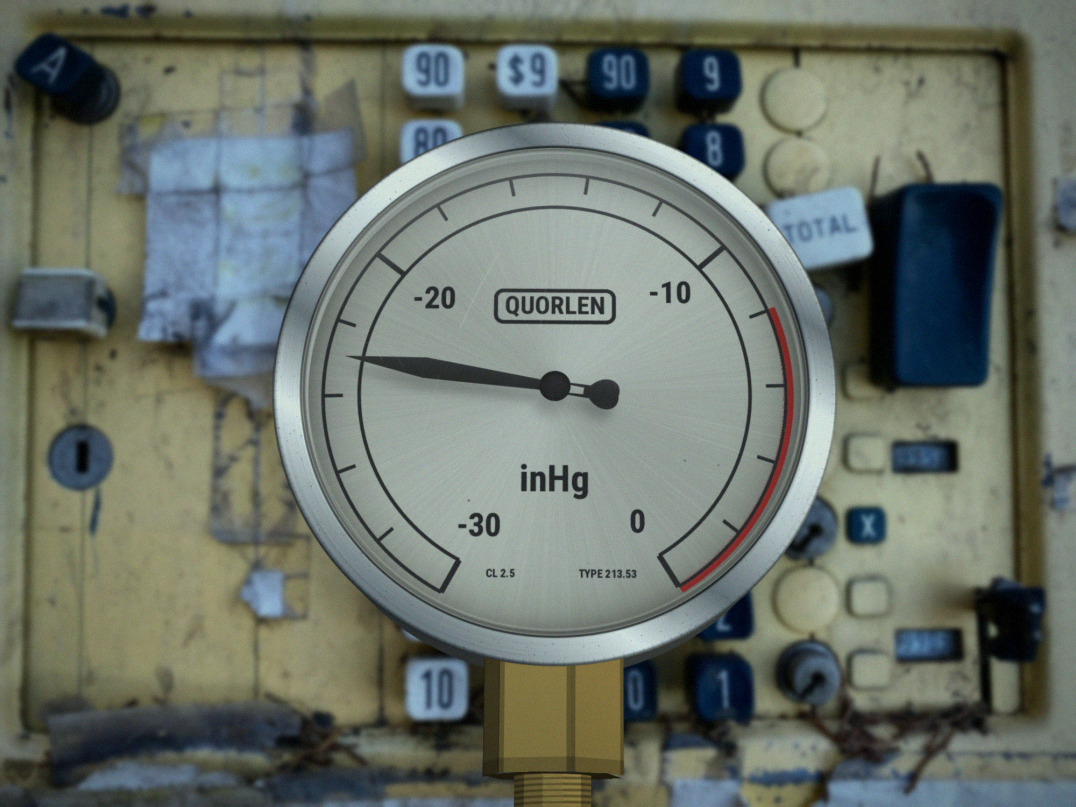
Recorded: -23 (inHg)
